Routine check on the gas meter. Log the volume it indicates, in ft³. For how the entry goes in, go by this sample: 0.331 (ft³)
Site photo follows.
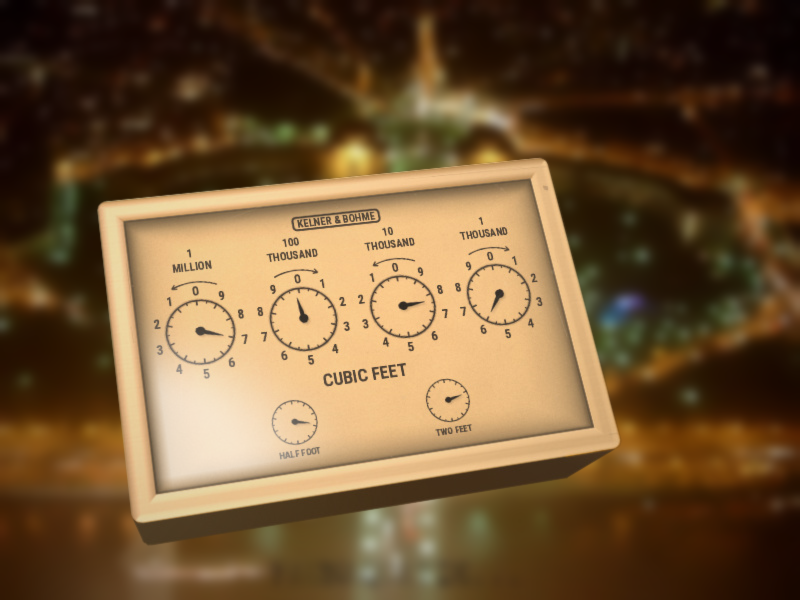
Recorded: 697600 (ft³)
